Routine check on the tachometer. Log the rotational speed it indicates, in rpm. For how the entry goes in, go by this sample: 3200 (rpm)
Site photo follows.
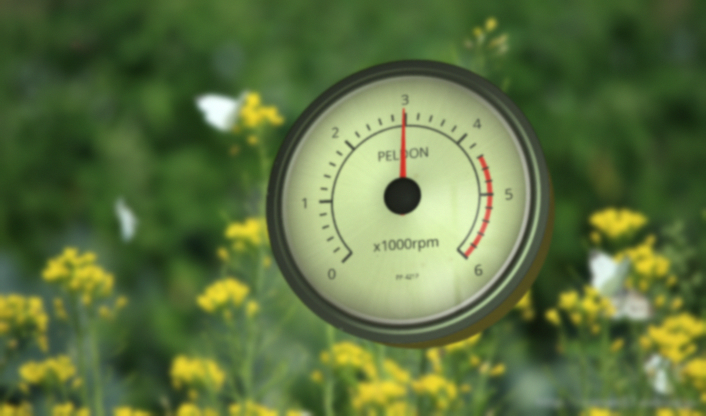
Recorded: 3000 (rpm)
